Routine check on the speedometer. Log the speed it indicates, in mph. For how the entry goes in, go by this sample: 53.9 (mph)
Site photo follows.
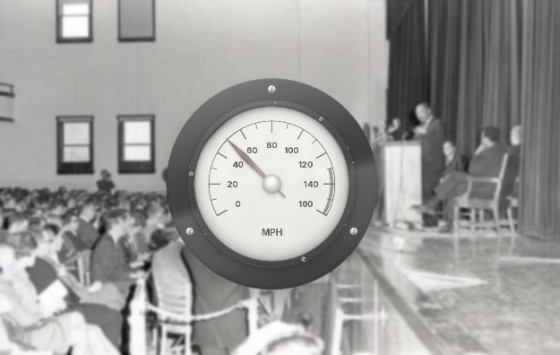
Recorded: 50 (mph)
